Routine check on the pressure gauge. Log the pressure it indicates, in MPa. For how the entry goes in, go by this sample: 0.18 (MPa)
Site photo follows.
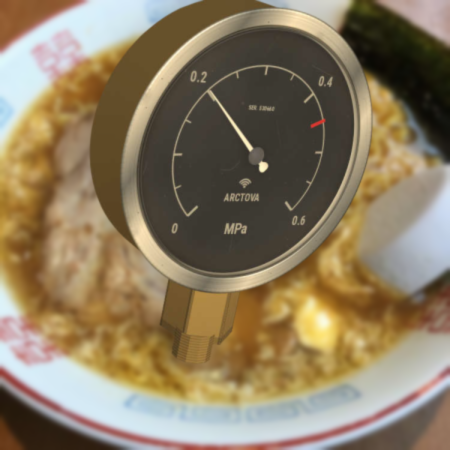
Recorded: 0.2 (MPa)
